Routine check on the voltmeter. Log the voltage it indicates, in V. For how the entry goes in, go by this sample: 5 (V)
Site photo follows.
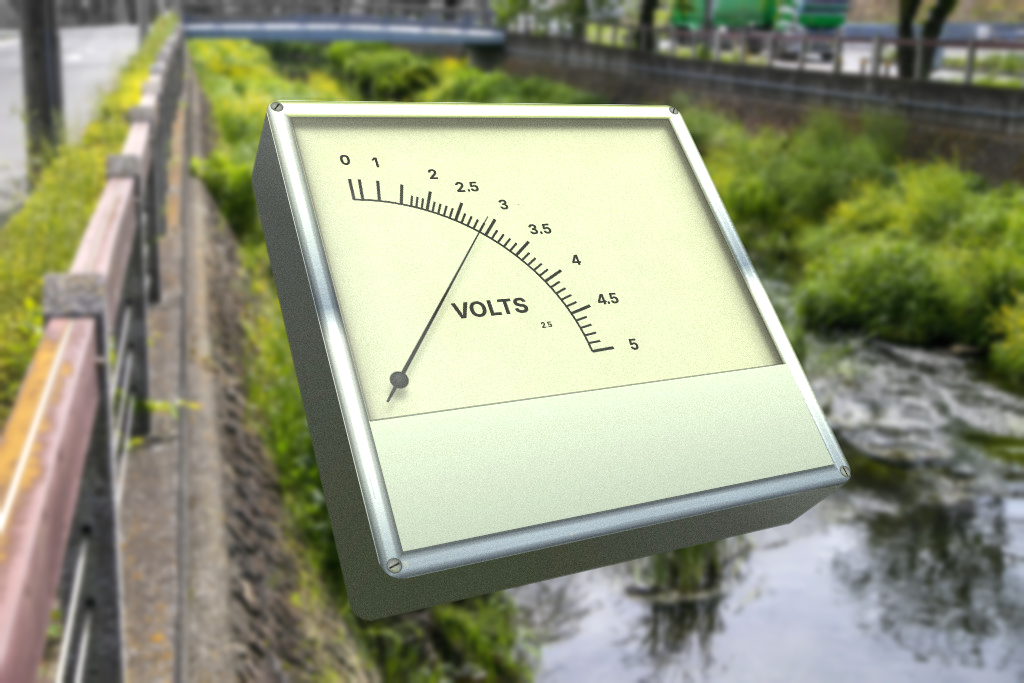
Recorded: 2.9 (V)
